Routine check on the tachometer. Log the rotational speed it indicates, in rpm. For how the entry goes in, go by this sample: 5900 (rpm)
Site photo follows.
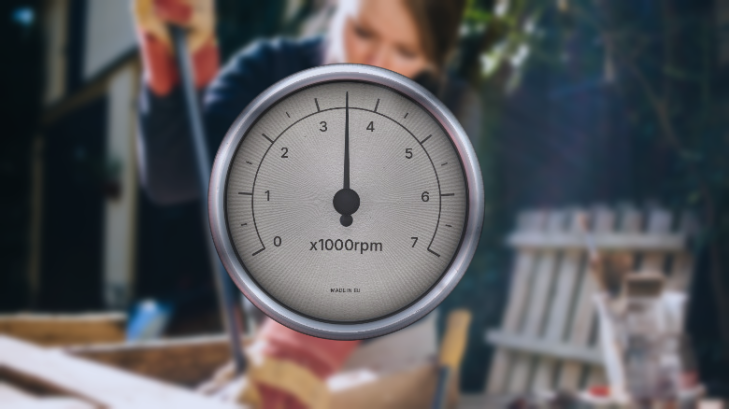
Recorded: 3500 (rpm)
